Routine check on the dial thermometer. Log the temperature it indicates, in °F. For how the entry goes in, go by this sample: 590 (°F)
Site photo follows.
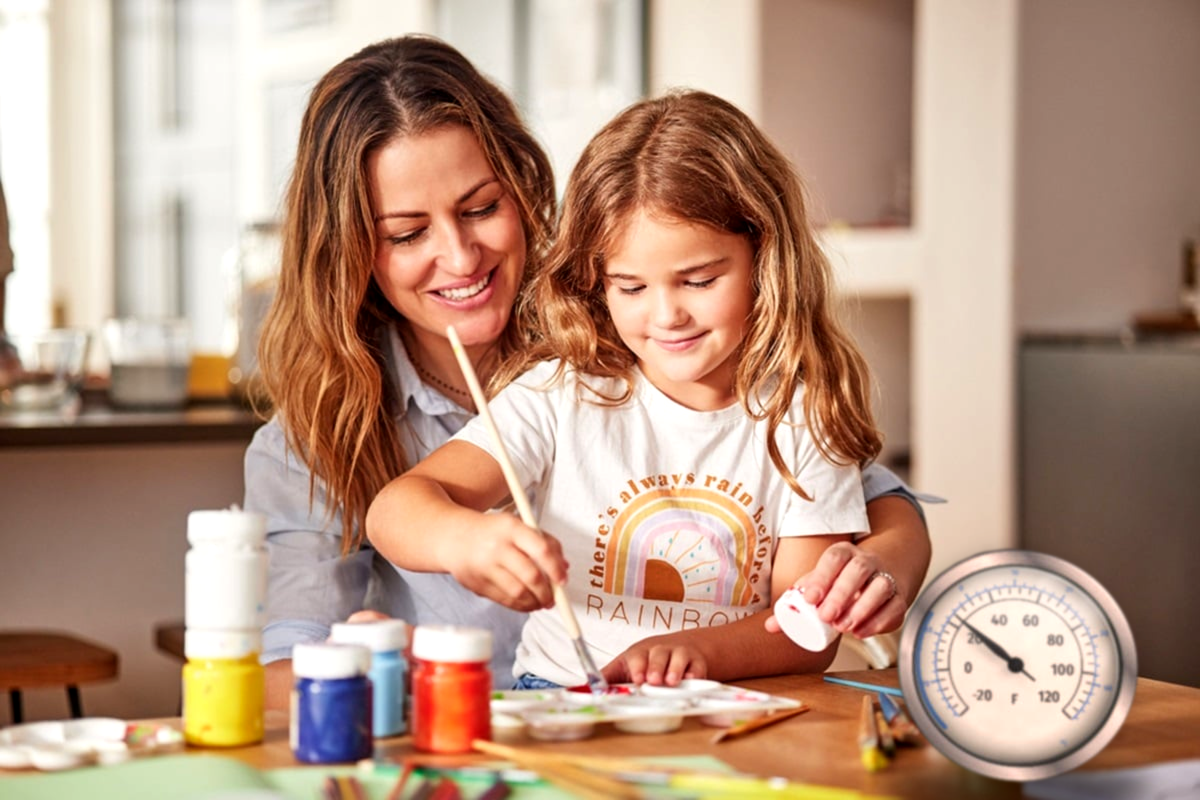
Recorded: 24 (°F)
